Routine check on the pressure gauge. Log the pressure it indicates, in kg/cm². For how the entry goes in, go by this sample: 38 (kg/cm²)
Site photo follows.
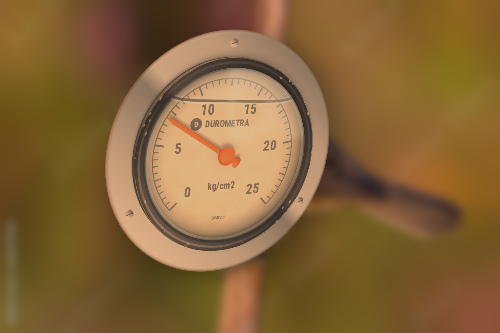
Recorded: 7 (kg/cm²)
